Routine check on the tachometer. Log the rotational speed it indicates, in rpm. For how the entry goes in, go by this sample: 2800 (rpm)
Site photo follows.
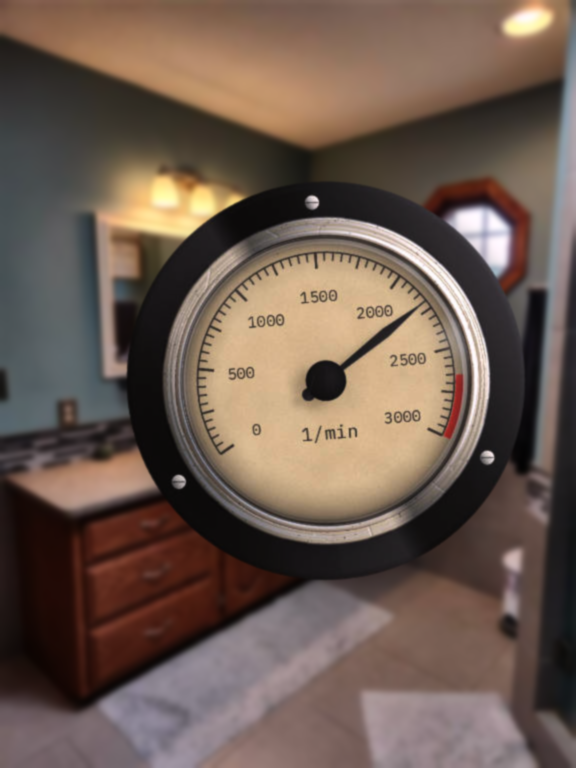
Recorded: 2200 (rpm)
